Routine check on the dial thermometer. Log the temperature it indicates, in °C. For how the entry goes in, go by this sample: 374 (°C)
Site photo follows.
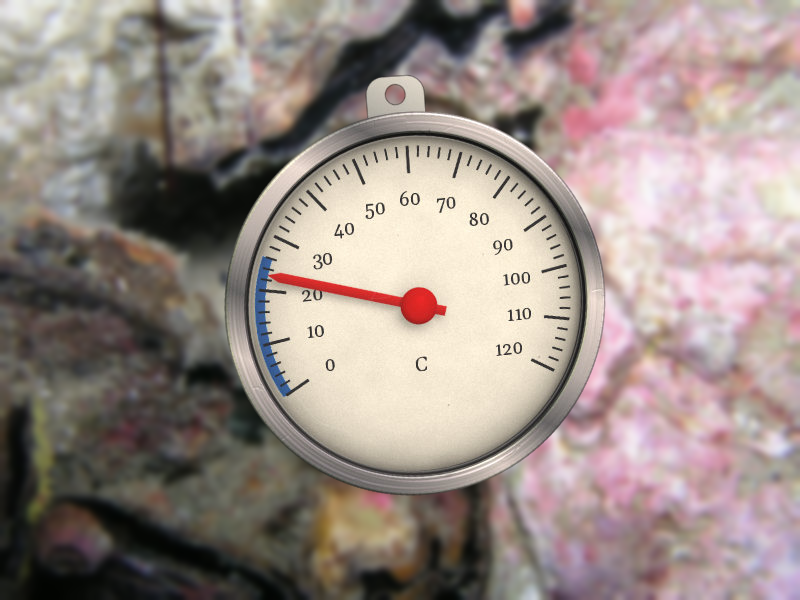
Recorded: 23 (°C)
